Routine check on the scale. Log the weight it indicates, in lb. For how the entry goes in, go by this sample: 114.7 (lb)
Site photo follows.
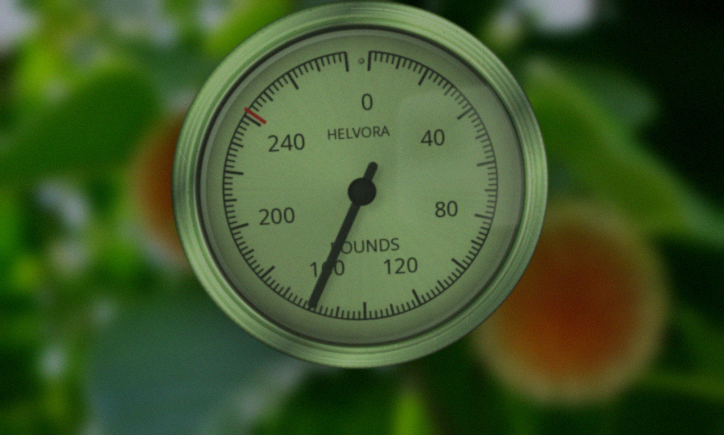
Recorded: 160 (lb)
